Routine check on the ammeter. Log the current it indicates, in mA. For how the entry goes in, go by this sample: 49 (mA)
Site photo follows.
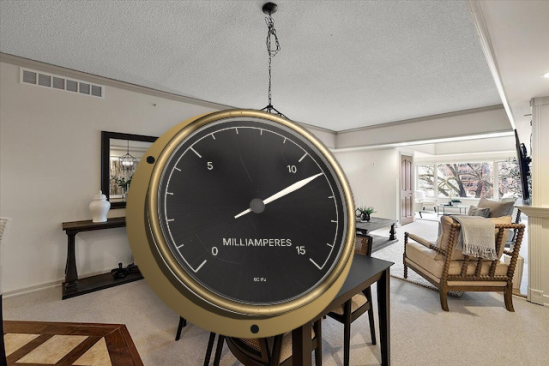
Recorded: 11 (mA)
